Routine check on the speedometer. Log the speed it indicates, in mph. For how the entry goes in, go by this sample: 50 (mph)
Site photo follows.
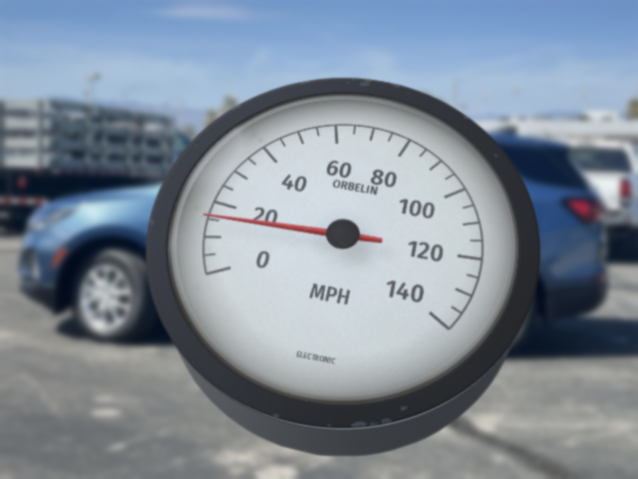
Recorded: 15 (mph)
